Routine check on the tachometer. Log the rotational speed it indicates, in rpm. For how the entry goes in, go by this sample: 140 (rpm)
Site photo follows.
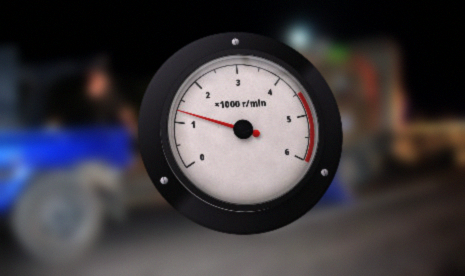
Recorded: 1250 (rpm)
